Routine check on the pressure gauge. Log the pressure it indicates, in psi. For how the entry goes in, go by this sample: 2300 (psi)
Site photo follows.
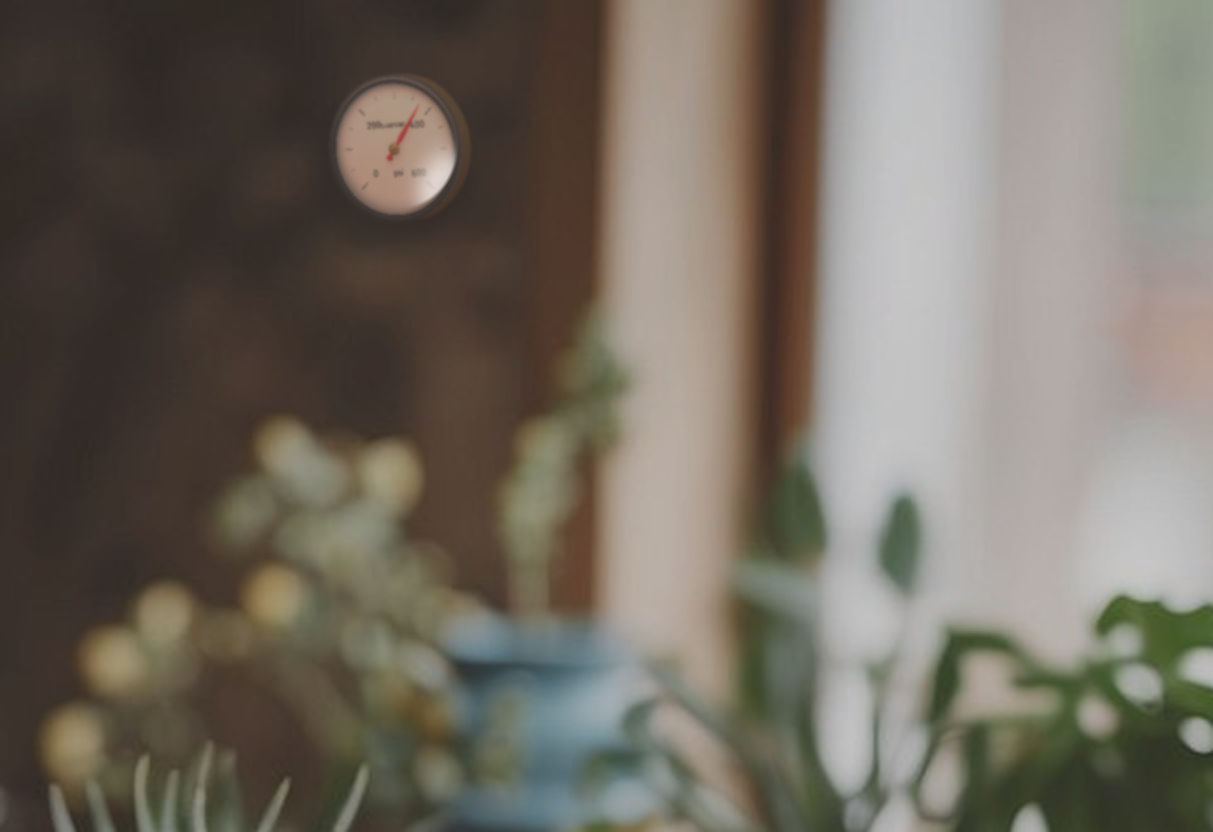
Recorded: 375 (psi)
